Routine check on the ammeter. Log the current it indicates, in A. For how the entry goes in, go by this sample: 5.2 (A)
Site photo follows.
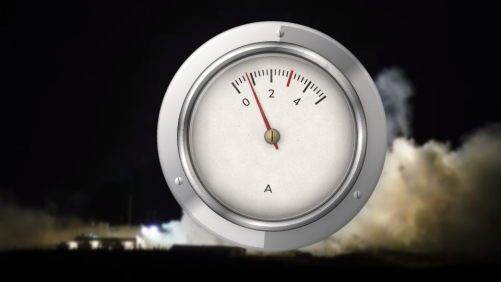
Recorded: 0.8 (A)
